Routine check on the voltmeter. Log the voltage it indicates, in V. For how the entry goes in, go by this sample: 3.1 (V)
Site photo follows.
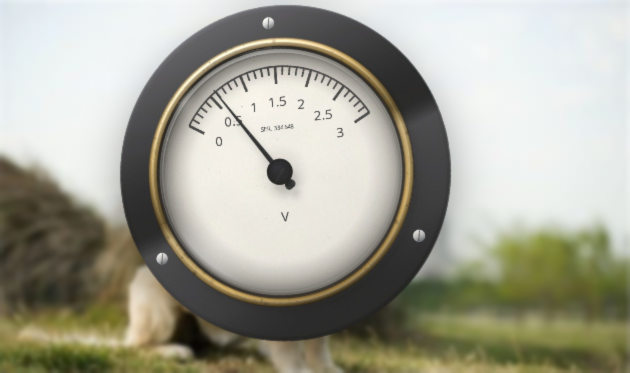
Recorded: 0.6 (V)
